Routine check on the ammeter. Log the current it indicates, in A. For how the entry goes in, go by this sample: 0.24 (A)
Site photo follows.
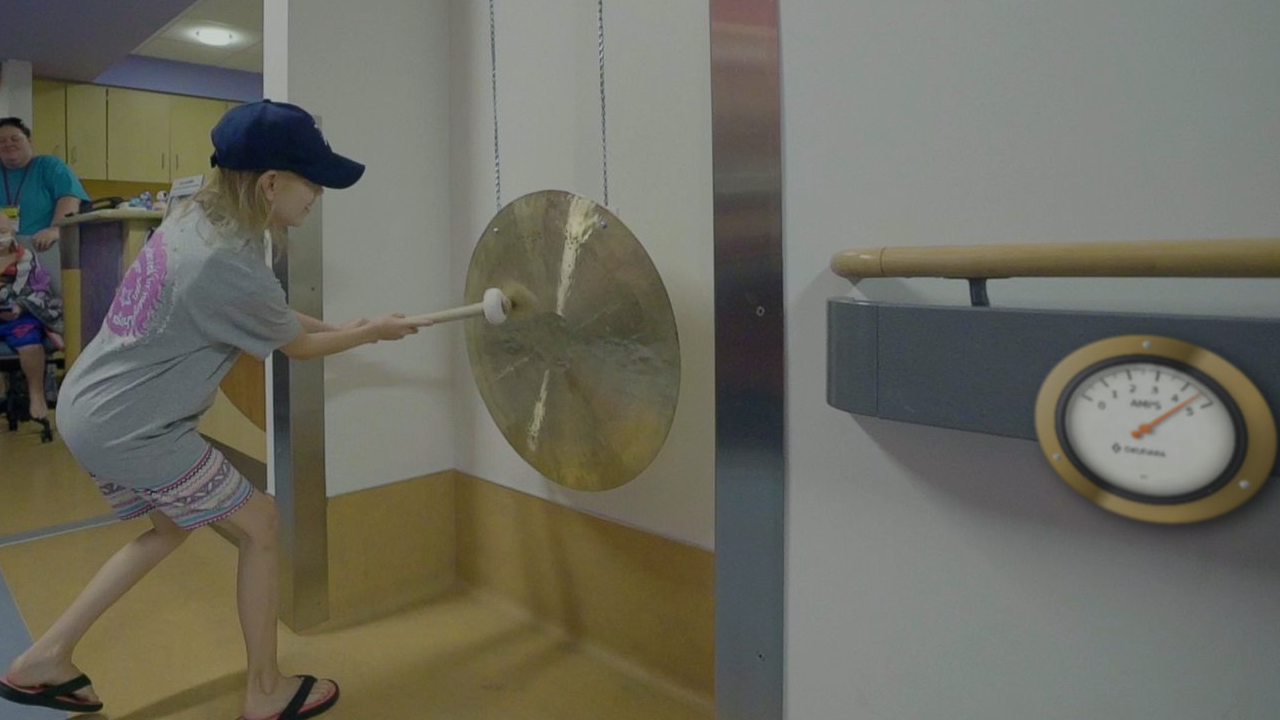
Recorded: 4.5 (A)
